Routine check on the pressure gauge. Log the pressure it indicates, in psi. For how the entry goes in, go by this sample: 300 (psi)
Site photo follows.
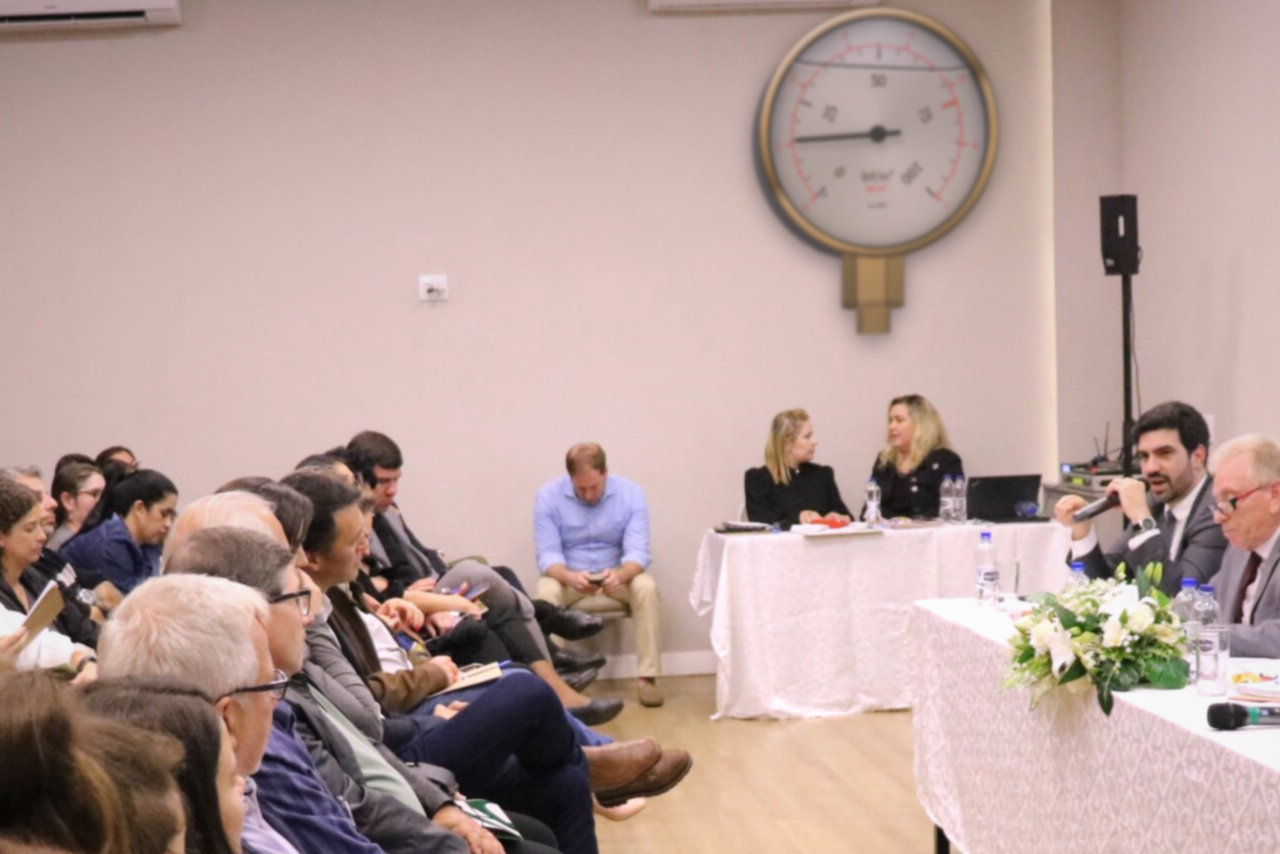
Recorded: 15 (psi)
